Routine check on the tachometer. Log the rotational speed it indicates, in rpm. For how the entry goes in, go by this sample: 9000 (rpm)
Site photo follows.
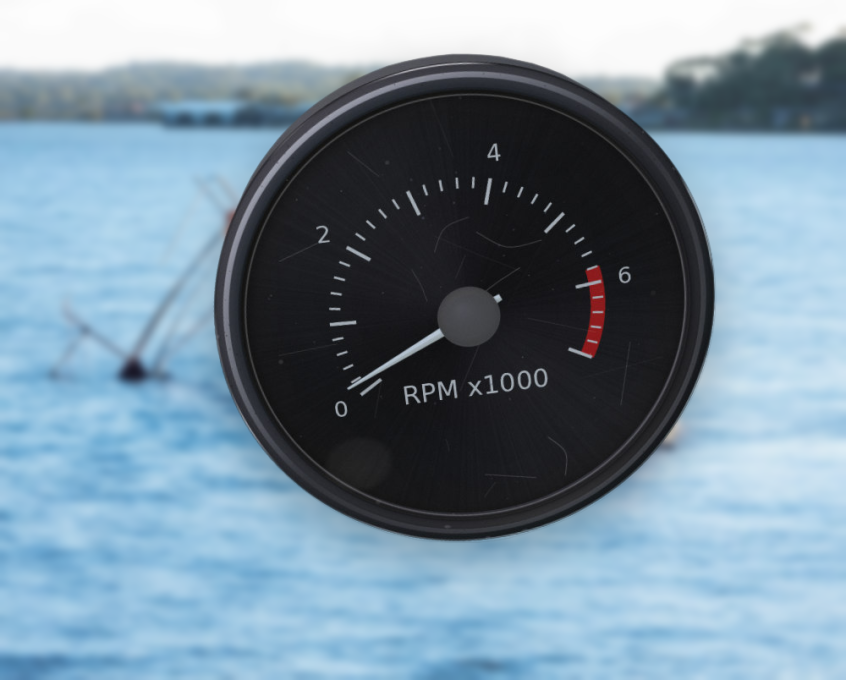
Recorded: 200 (rpm)
